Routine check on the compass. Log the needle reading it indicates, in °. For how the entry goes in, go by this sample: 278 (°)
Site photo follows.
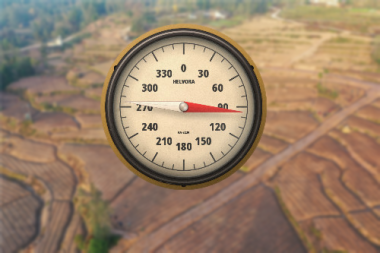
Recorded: 95 (°)
